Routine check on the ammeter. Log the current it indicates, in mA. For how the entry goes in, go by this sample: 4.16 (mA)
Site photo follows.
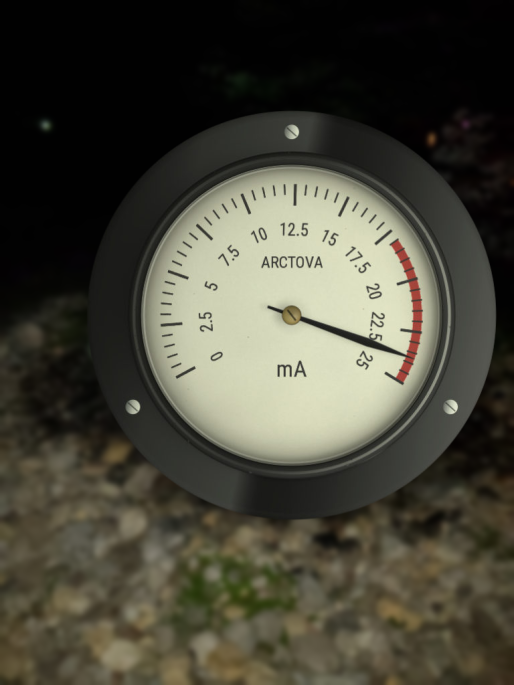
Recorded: 23.75 (mA)
